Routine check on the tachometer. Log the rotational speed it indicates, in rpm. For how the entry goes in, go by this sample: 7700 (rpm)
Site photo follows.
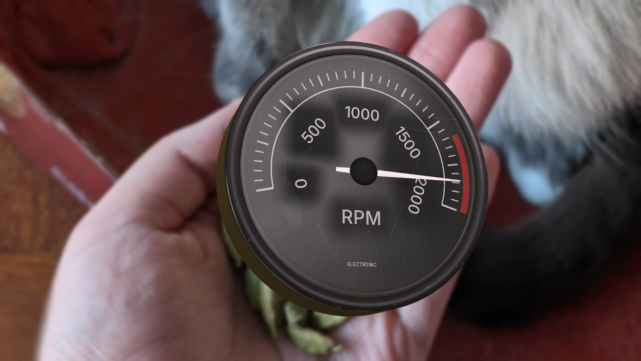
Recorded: 1850 (rpm)
